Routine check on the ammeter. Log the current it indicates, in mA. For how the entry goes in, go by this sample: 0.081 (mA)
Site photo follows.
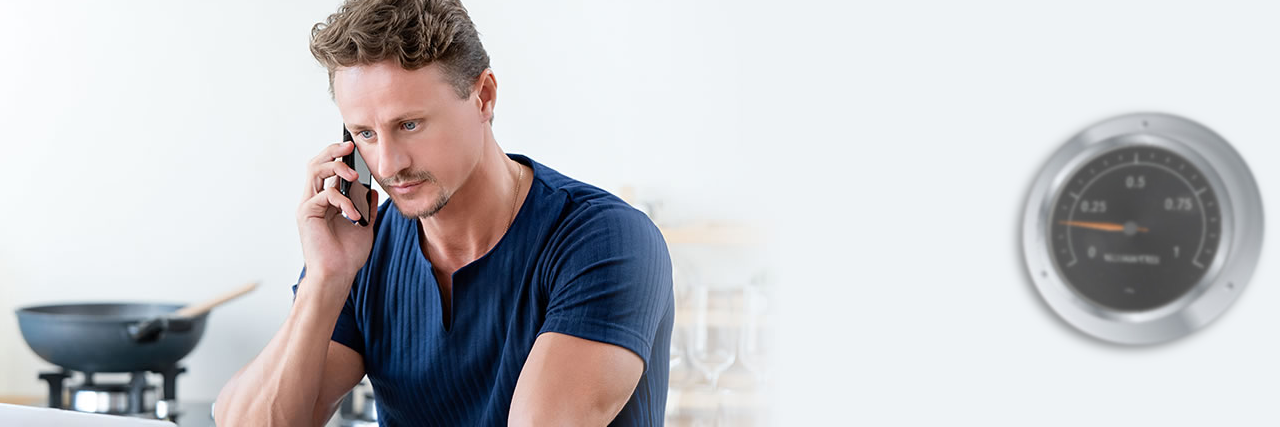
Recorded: 0.15 (mA)
